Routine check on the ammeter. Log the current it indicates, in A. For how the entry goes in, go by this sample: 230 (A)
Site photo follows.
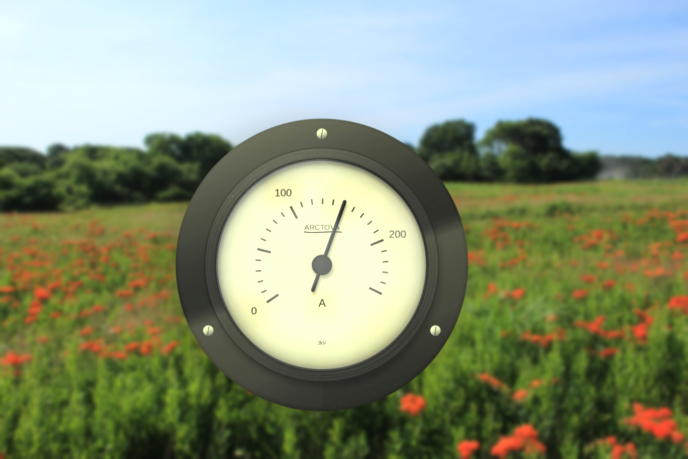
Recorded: 150 (A)
